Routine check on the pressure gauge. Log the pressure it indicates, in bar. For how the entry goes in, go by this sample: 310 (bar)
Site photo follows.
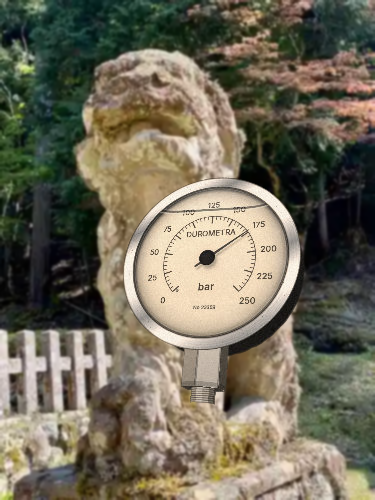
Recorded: 175 (bar)
